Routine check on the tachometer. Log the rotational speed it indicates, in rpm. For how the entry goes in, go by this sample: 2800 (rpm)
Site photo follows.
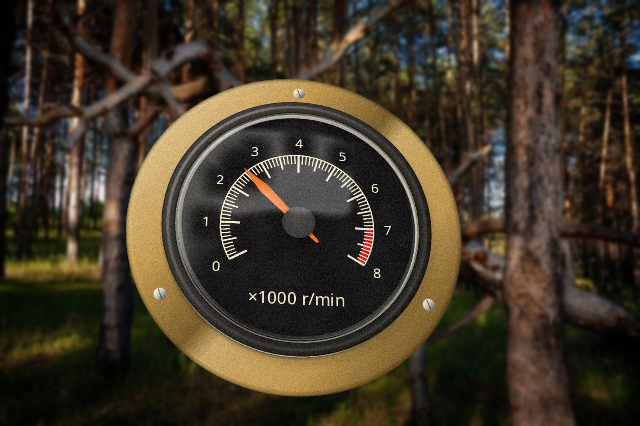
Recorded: 2500 (rpm)
